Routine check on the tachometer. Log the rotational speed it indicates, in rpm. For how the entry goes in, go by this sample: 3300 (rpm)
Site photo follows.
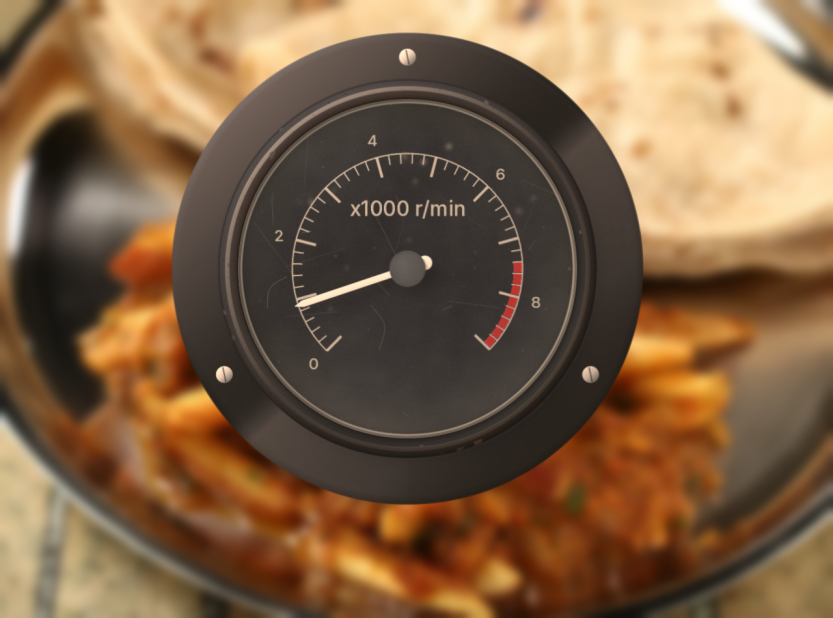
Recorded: 900 (rpm)
